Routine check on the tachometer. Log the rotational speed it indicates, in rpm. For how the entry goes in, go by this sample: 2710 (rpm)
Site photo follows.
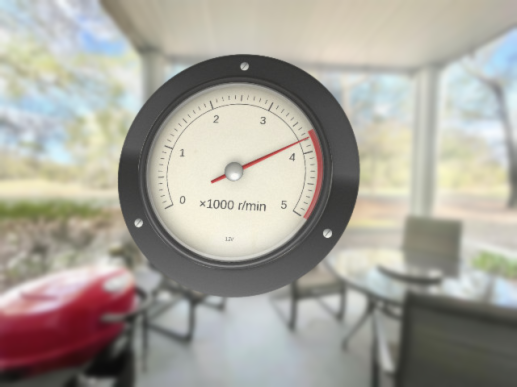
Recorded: 3800 (rpm)
